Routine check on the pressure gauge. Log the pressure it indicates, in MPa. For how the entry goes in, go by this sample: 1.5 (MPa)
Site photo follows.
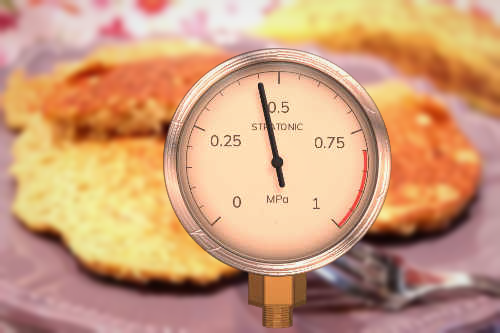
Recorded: 0.45 (MPa)
